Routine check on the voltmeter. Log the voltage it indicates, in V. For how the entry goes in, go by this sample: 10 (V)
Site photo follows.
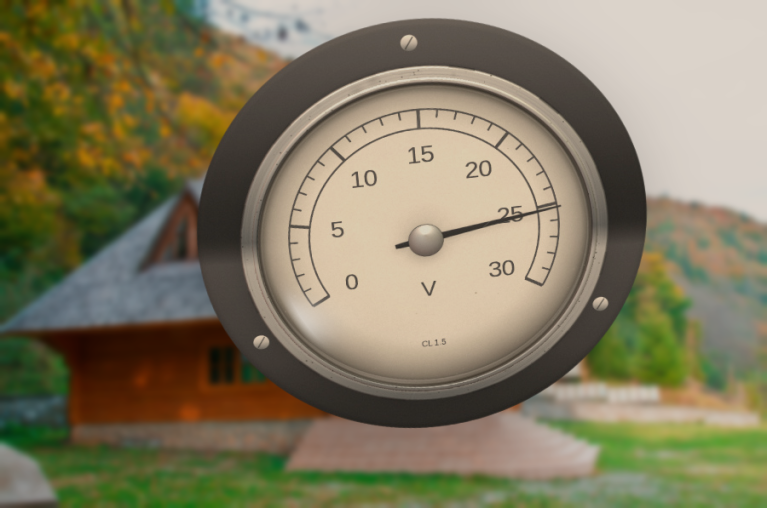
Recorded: 25 (V)
